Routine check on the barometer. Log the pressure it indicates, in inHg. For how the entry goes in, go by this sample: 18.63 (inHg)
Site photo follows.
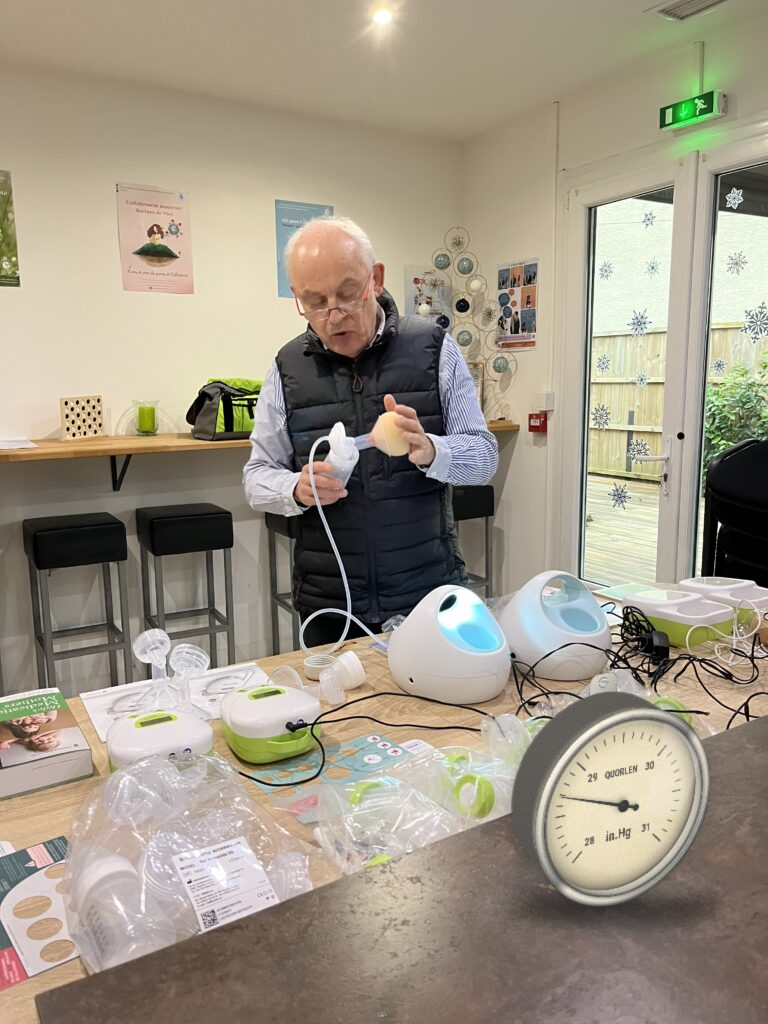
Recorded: 28.7 (inHg)
